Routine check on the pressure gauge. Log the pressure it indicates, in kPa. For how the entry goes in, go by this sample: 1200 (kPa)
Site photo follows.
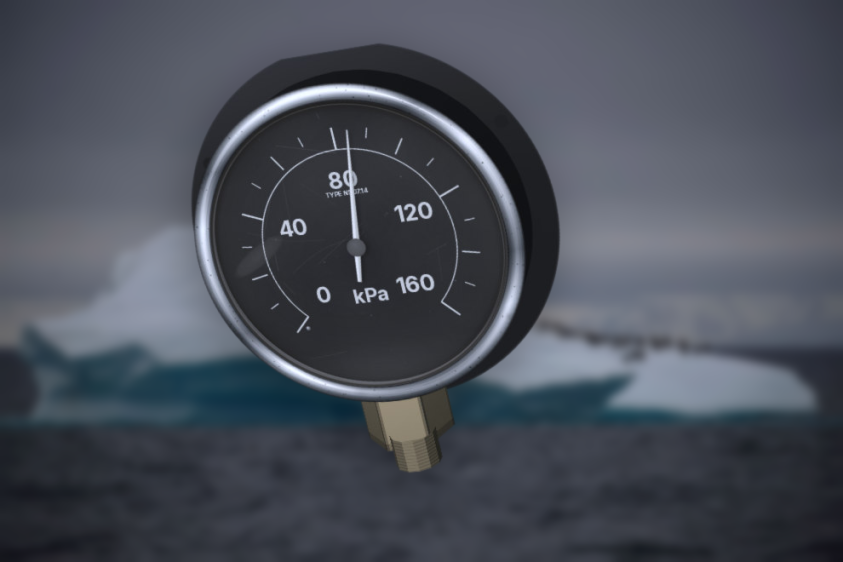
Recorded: 85 (kPa)
